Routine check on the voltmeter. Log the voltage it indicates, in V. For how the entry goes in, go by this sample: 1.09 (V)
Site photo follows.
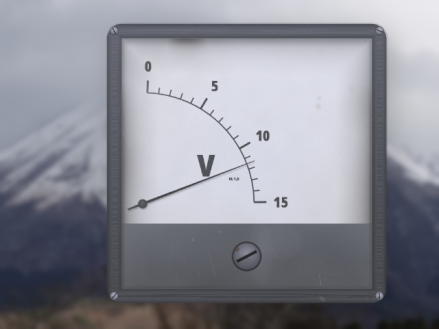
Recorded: 11.5 (V)
